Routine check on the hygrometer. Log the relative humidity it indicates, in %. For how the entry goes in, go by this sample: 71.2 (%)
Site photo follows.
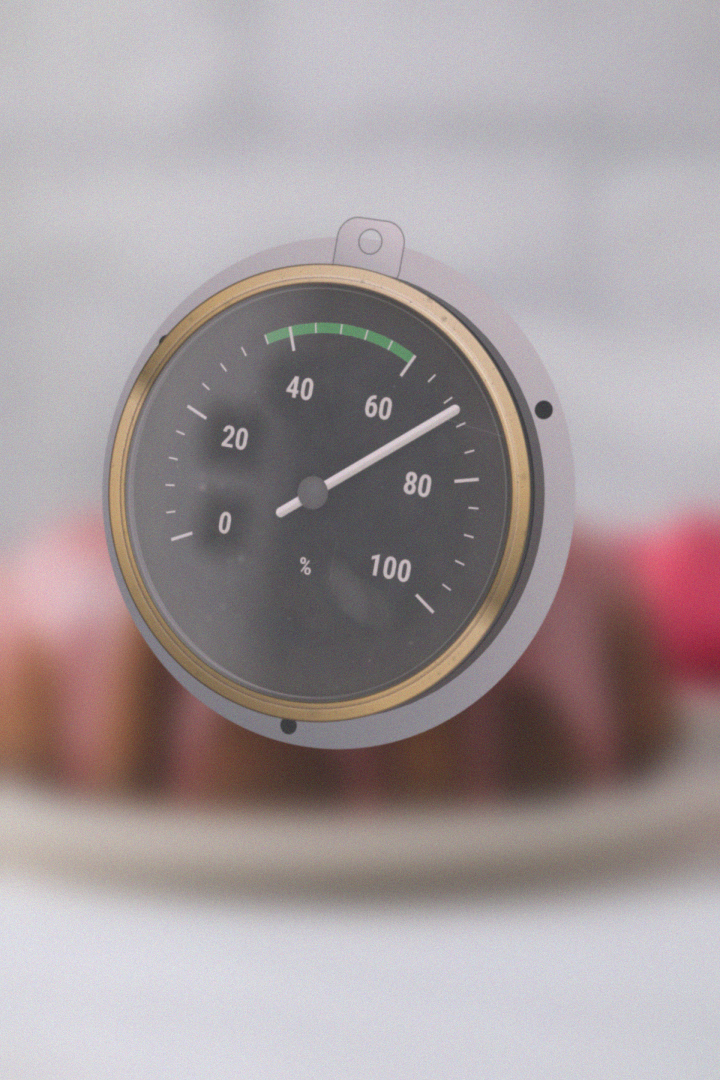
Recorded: 70 (%)
